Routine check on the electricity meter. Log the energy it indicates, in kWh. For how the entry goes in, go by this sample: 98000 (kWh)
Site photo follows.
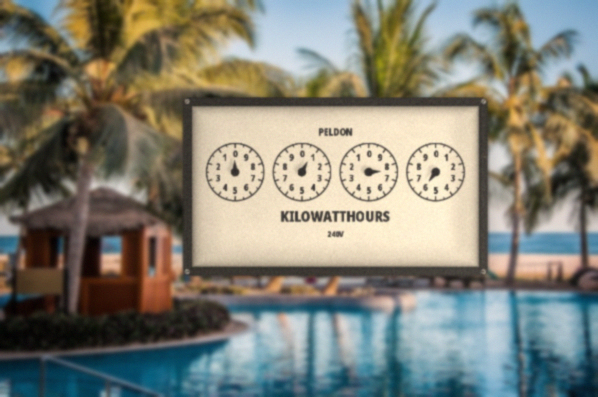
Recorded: 76 (kWh)
